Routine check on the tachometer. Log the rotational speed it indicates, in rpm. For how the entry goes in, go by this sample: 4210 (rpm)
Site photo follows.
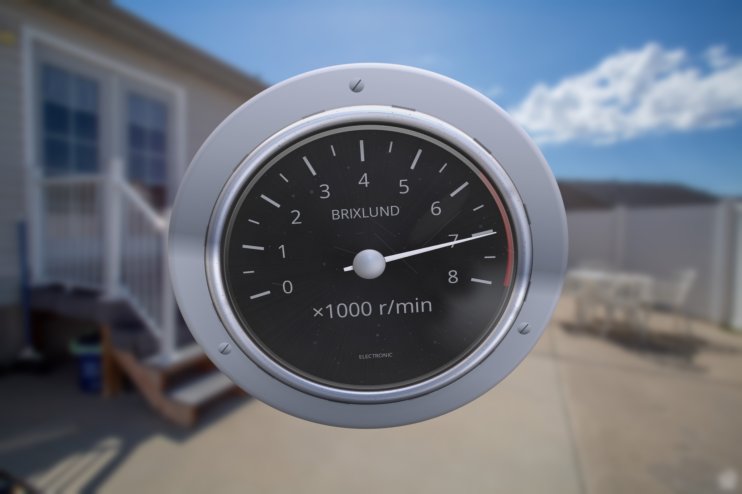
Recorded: 7000 (rpm)
